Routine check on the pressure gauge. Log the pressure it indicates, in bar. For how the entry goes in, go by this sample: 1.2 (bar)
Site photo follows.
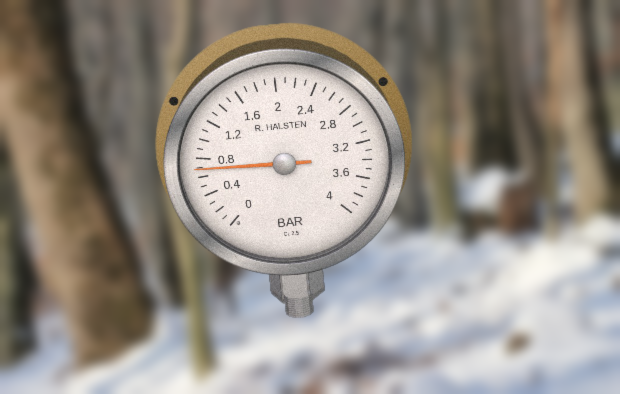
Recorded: 0.7 (bar)
